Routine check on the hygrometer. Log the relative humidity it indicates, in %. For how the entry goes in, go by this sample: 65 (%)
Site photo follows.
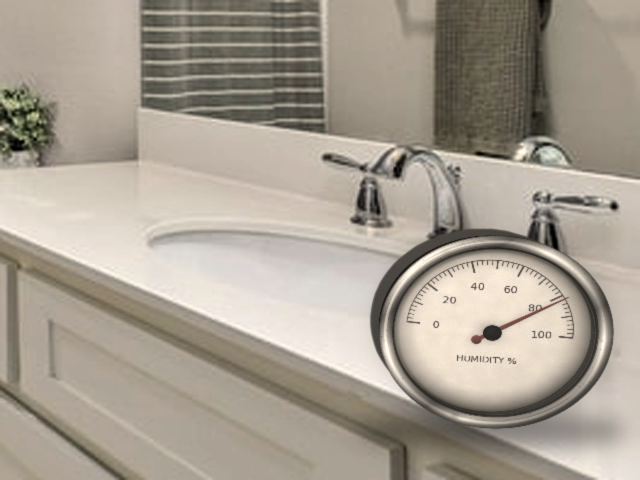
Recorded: 80 (%)
